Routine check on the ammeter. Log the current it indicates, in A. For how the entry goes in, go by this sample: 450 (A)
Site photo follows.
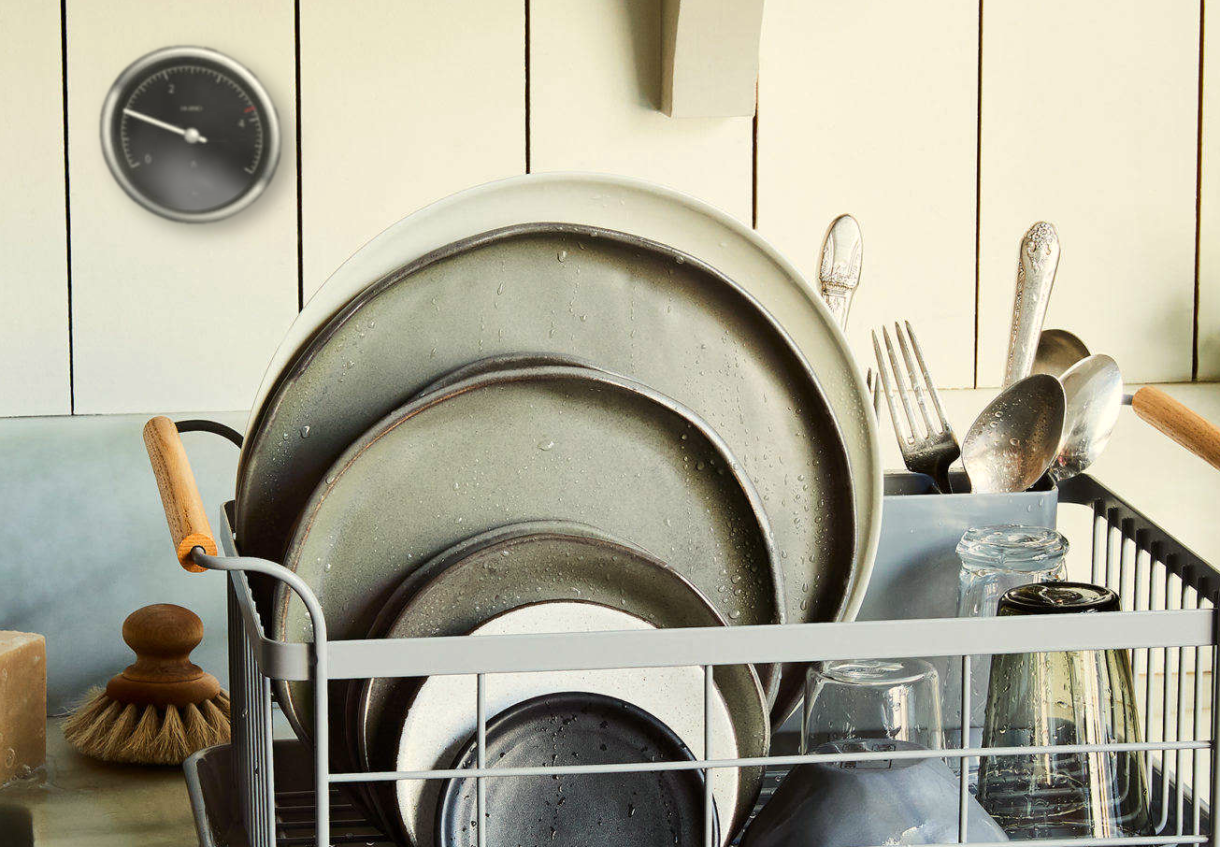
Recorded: 1 (A)
